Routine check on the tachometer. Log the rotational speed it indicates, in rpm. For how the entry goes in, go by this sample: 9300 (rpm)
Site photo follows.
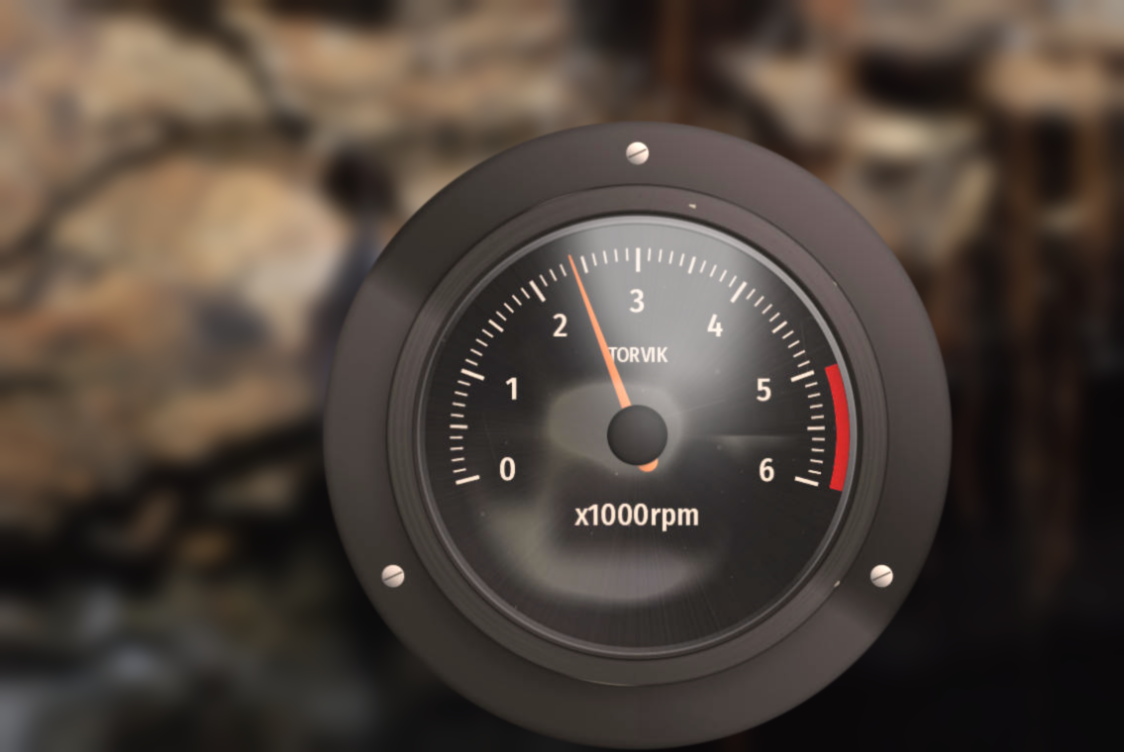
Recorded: 2400 (rpm)
